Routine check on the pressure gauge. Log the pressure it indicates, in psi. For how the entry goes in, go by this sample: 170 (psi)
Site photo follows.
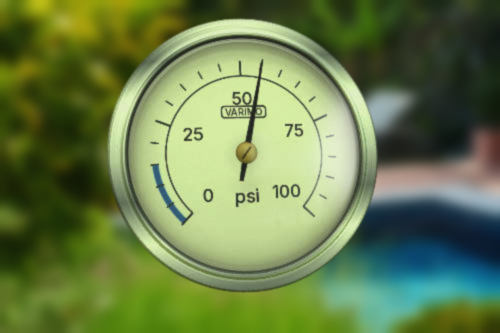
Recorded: 55 (psi)
